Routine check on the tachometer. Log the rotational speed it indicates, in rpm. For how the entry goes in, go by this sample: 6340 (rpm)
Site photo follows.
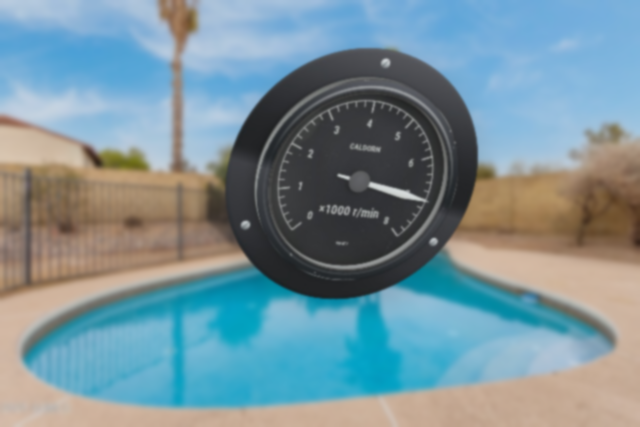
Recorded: 7000 (rpm)
